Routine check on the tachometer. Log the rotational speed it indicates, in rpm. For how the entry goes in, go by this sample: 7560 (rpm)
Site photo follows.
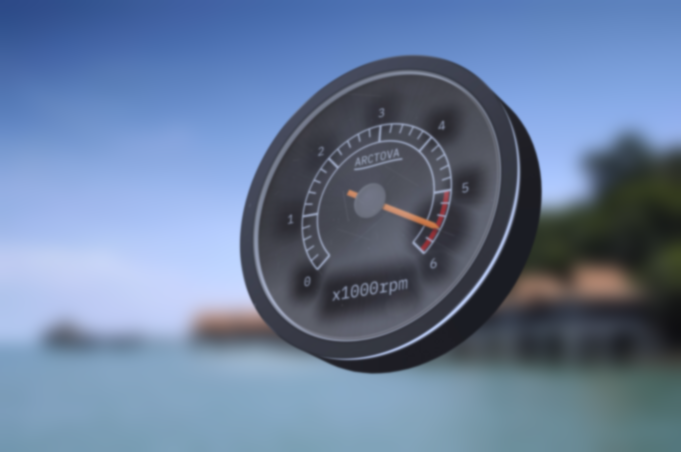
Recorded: 5600 (rpm)
